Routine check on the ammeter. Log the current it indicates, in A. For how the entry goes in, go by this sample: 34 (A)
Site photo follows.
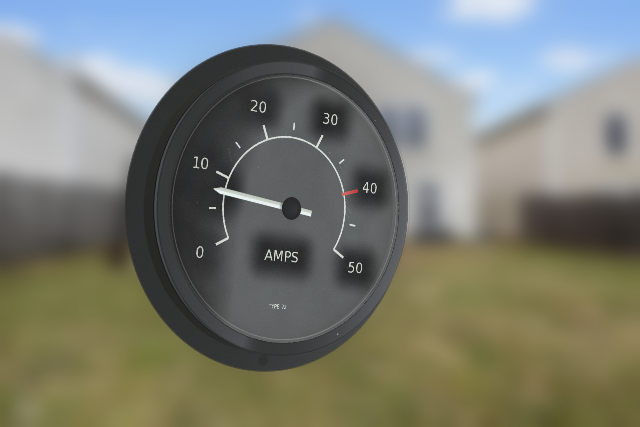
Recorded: 7.5 (A)
